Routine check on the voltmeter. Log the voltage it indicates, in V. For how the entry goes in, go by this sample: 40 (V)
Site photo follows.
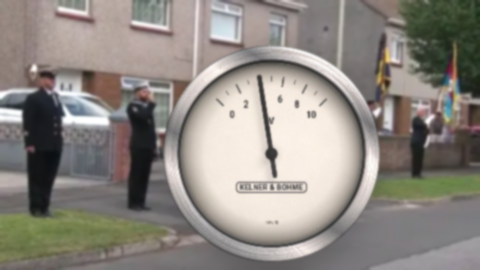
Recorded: 4 (V)
